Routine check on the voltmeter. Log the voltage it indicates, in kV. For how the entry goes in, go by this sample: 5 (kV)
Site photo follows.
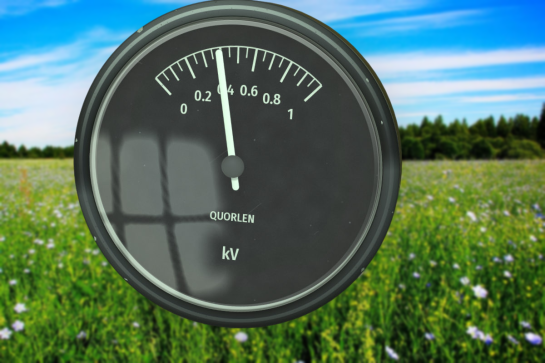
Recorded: 0.4 (kV)
